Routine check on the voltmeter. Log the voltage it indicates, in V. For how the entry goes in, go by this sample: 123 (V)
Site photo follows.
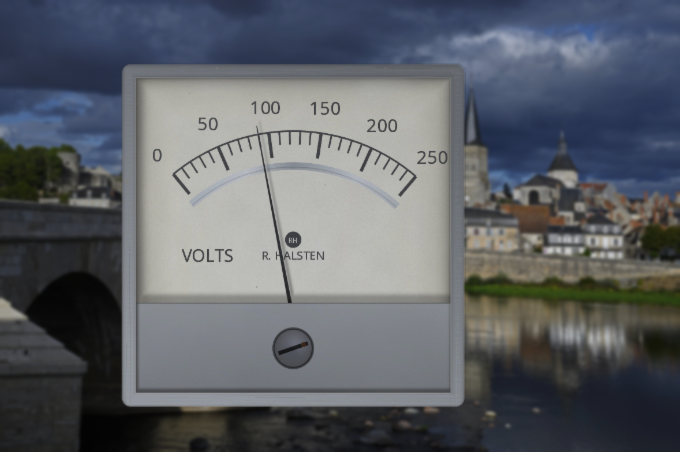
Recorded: 90 (V)
